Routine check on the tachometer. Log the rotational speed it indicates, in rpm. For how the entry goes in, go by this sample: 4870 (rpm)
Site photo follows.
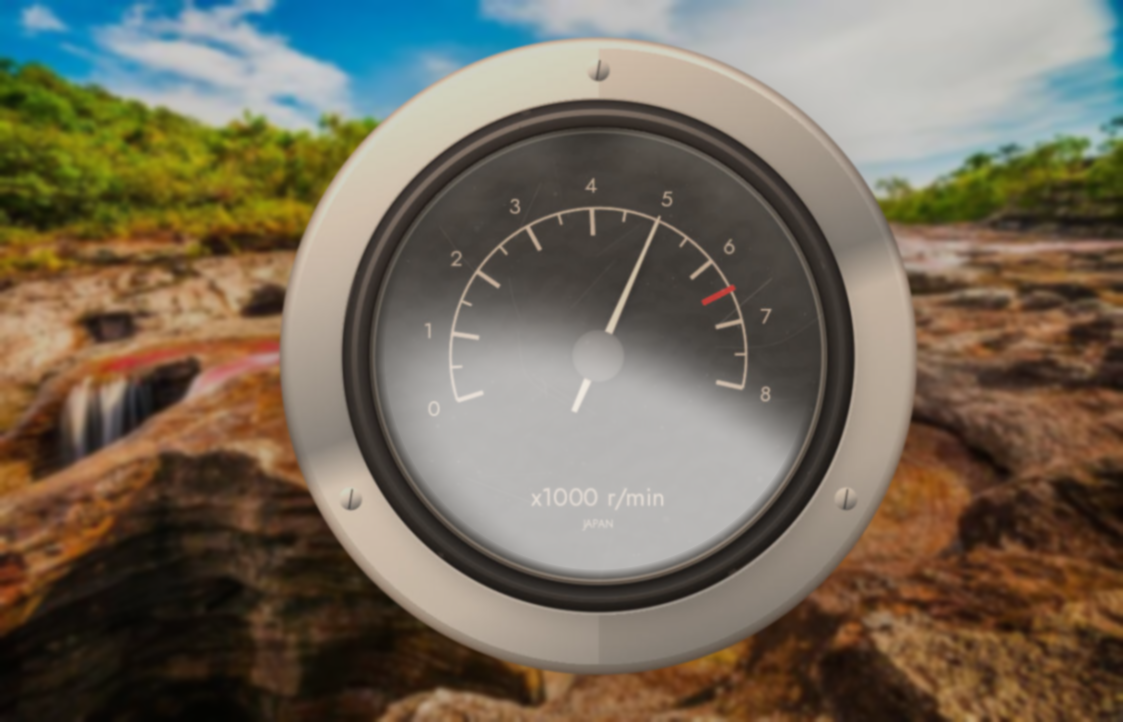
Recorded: 5000 (rpm)
